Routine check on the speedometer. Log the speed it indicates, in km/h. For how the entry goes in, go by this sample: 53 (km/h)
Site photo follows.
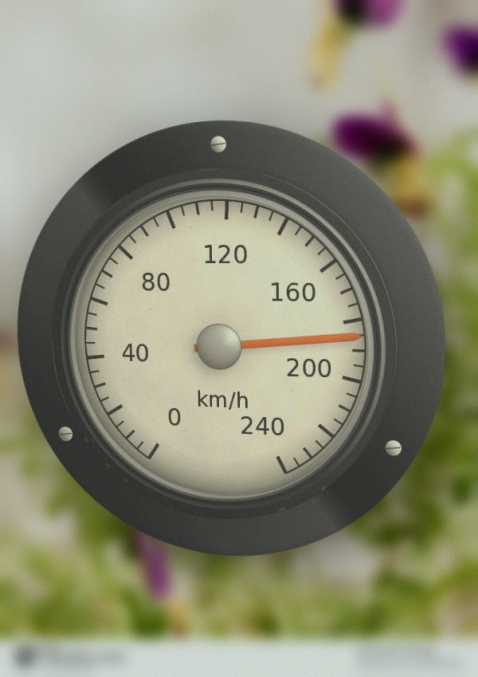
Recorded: 185 (km/h)
